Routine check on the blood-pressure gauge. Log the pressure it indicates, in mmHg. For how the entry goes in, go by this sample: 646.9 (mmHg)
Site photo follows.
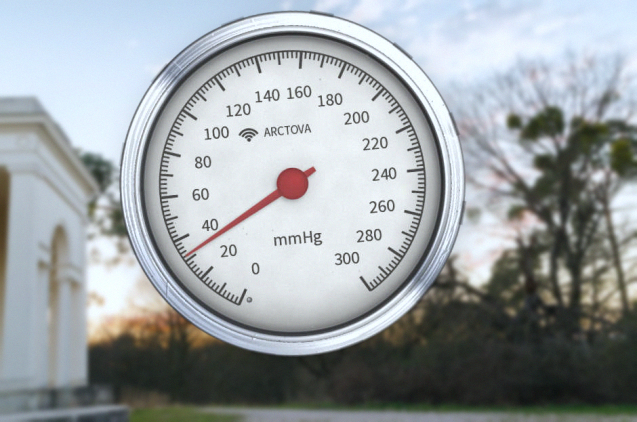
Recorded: 32 (mmHg)
